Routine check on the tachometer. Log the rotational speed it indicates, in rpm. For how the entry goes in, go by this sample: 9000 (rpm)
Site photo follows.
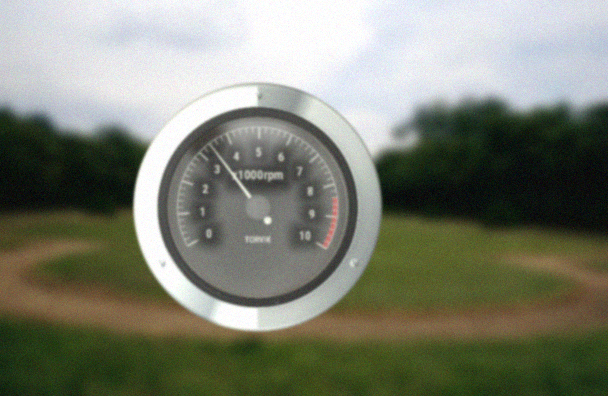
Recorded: 3400 (rpm)
